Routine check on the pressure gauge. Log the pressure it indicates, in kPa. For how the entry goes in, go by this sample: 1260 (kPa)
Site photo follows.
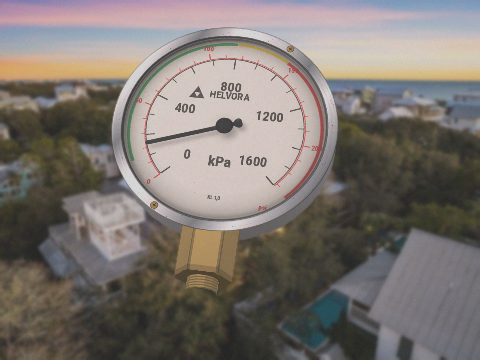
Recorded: 150 (kPa)
